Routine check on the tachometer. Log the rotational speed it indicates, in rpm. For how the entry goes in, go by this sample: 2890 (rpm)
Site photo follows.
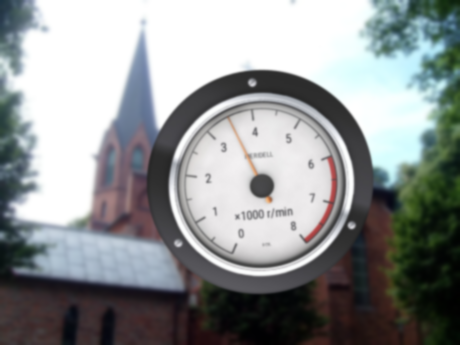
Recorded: 3500 (rpm)
